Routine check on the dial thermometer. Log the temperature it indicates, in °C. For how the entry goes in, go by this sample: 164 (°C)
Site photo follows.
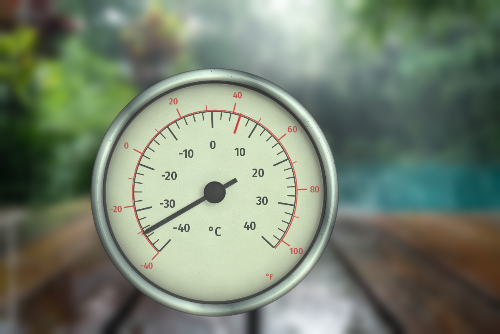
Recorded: -35 (°C)
